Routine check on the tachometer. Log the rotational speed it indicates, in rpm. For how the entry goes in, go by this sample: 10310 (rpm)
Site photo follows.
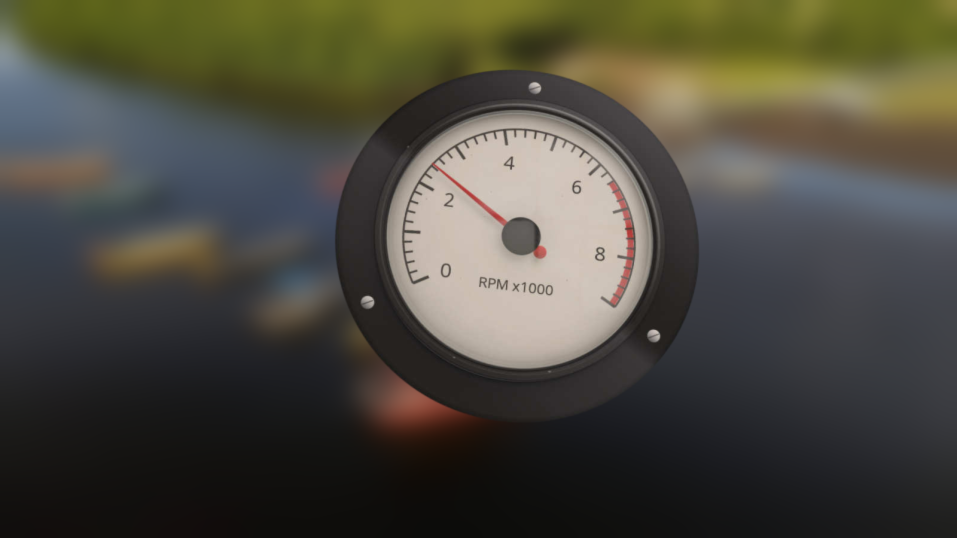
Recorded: 2400 (rpm)
